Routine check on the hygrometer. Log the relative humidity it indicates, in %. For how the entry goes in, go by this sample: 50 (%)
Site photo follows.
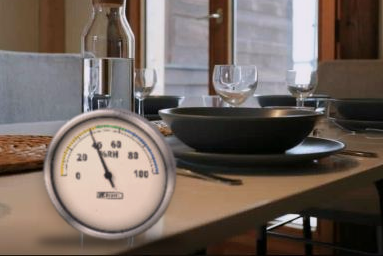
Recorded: 40 (%)
